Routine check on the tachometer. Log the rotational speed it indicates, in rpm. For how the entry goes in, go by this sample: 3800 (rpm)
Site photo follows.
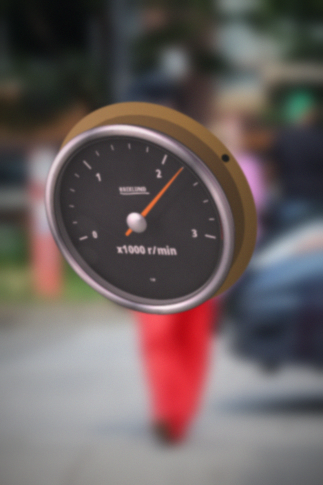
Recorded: 2200 (rpm)
